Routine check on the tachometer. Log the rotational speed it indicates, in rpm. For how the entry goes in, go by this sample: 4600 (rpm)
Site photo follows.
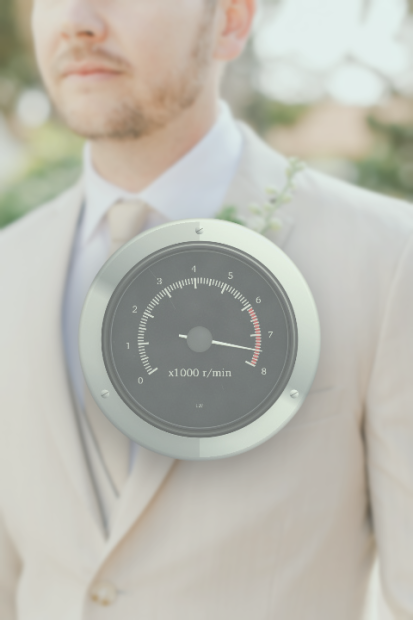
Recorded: 7500 (rpm)
